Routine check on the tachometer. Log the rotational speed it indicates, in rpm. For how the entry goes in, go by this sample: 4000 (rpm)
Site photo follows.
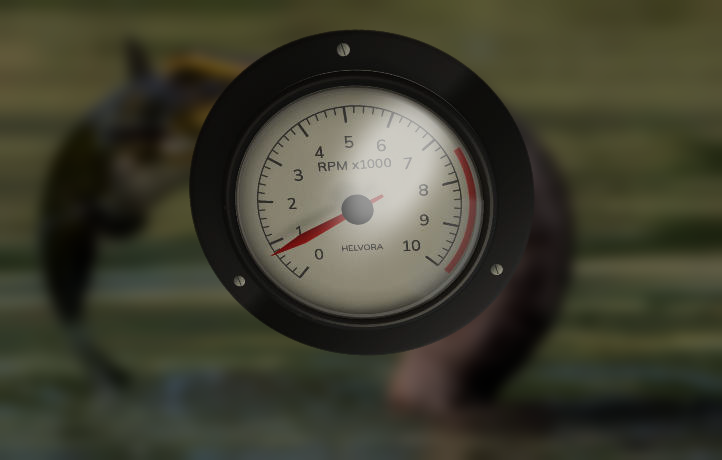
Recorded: 800 (rpm)
